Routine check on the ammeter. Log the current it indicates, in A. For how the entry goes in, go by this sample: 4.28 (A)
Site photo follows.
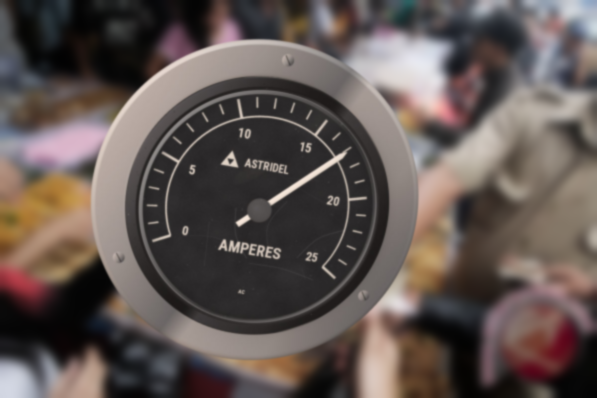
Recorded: 17 (A)
